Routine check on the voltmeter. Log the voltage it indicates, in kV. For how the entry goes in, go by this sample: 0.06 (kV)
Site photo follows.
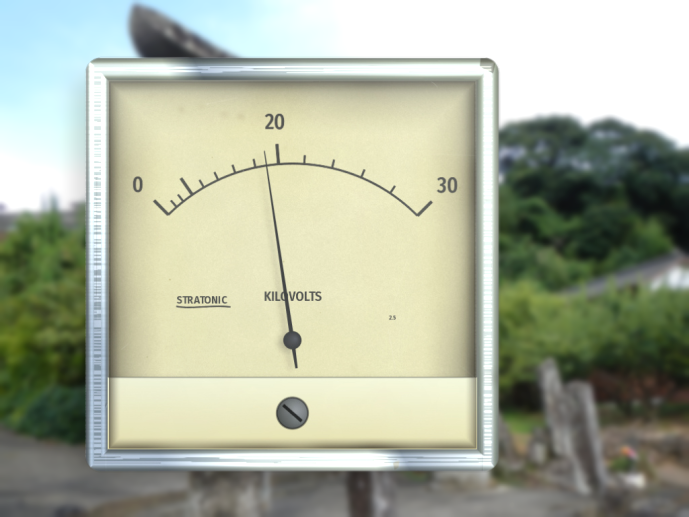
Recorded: 19 (kV)
